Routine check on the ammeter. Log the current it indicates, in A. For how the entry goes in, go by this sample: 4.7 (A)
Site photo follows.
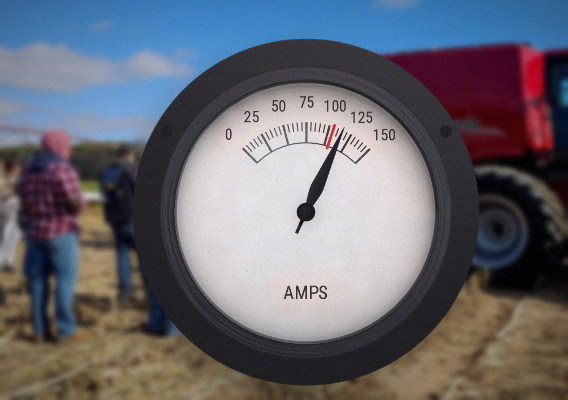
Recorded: 115 (A)
